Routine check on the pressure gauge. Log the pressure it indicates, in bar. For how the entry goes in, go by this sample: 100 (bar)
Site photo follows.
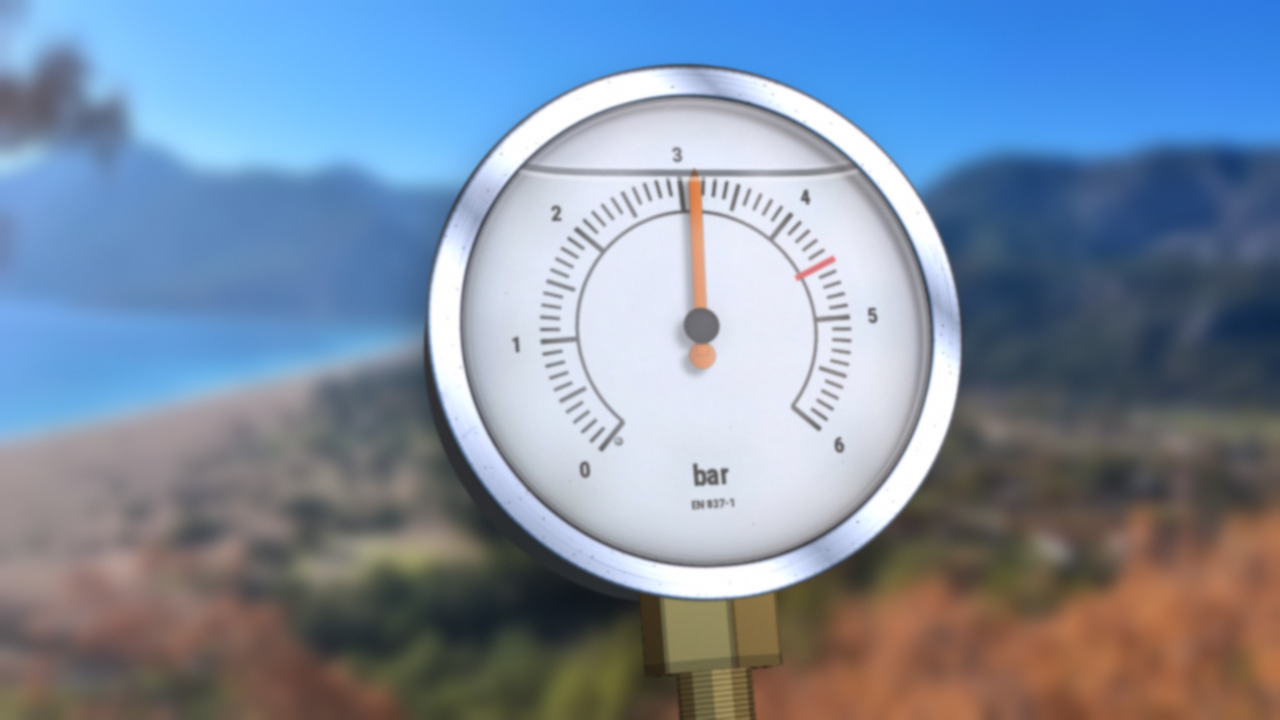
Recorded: 3.1 (bar)
